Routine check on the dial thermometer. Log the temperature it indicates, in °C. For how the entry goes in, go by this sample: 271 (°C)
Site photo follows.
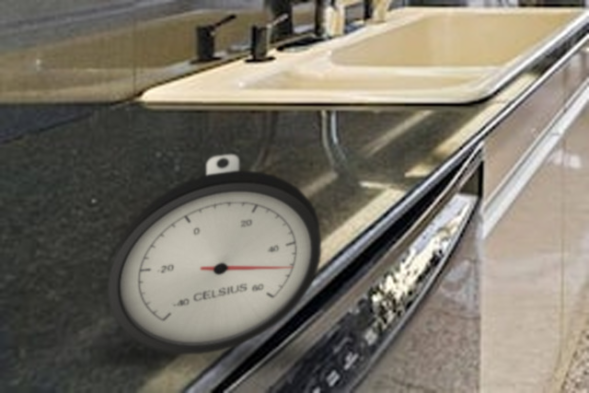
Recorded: 48 (°C)
